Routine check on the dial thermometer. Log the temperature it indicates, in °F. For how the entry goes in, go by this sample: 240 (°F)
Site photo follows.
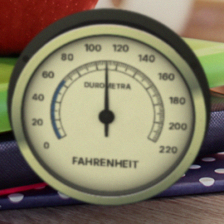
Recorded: 110 (°F)
